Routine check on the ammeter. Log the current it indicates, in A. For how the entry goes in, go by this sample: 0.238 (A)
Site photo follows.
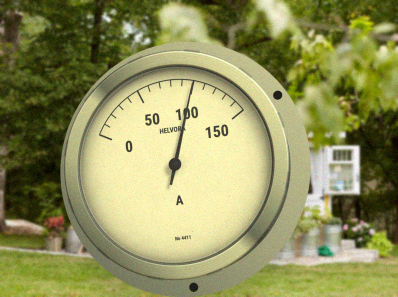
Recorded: 100 (A)
